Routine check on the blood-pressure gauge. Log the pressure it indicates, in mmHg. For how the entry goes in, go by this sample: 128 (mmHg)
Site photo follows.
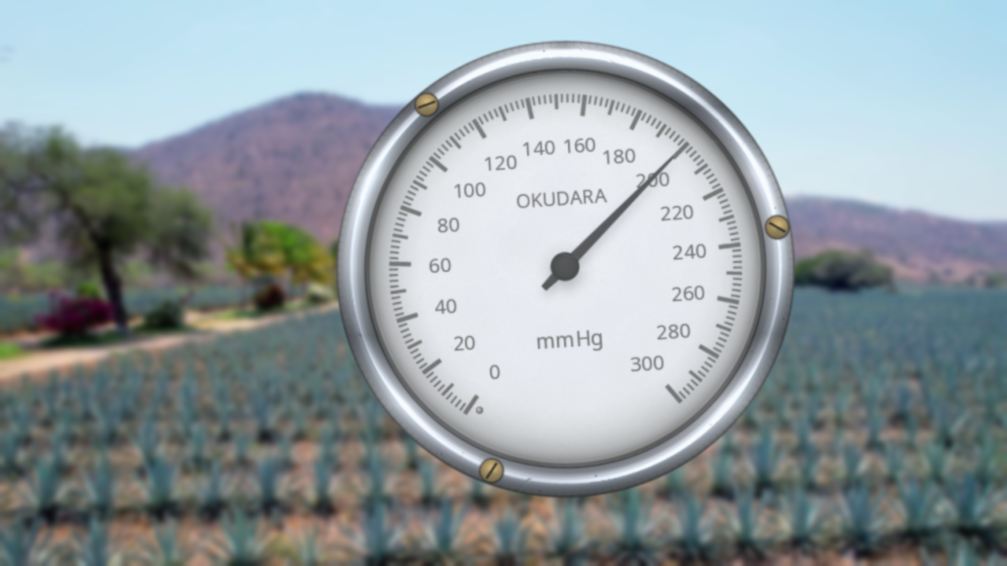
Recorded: 200 (mmHg)
